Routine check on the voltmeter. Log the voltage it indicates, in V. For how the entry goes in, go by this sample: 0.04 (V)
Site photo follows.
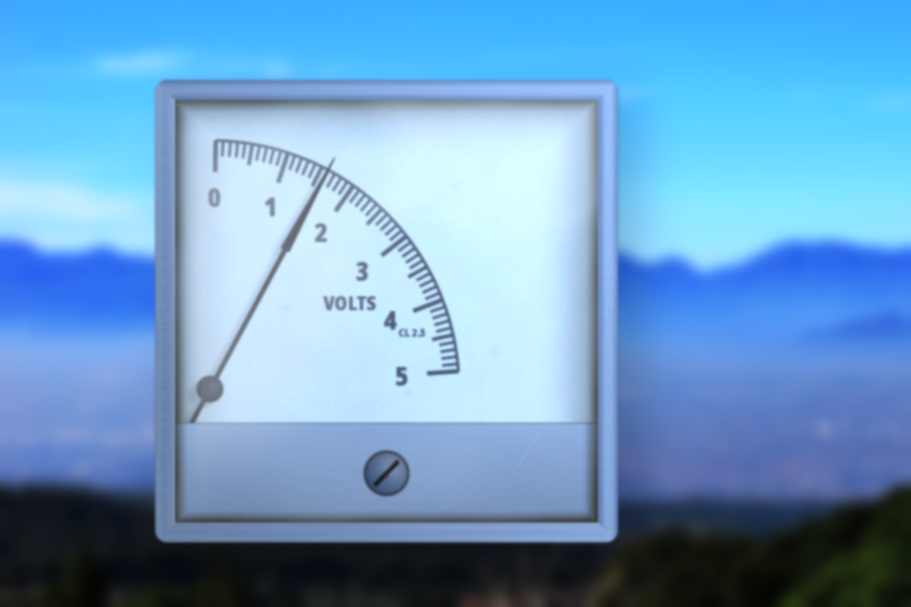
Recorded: 1.6 (V)
